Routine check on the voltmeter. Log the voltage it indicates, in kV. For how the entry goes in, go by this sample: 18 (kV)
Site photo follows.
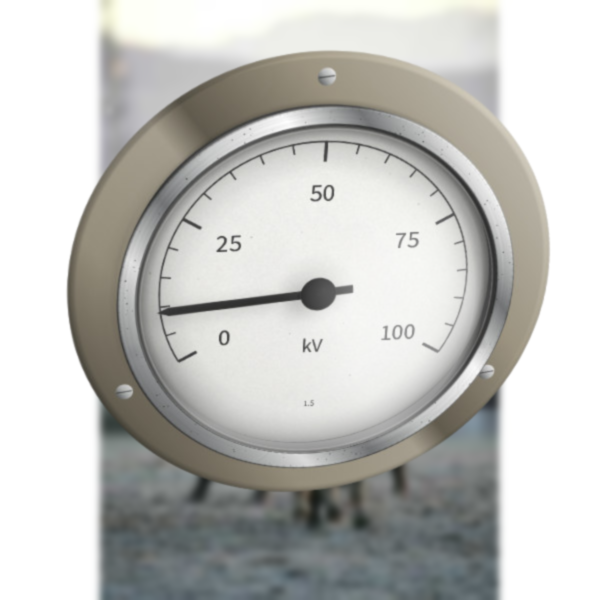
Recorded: 10 (kV)
